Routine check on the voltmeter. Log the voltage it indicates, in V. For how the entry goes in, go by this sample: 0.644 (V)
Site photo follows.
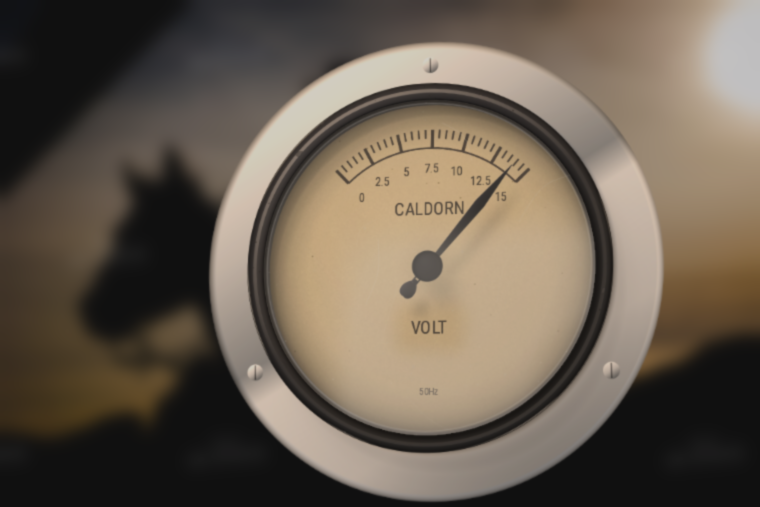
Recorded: 14 (V)
